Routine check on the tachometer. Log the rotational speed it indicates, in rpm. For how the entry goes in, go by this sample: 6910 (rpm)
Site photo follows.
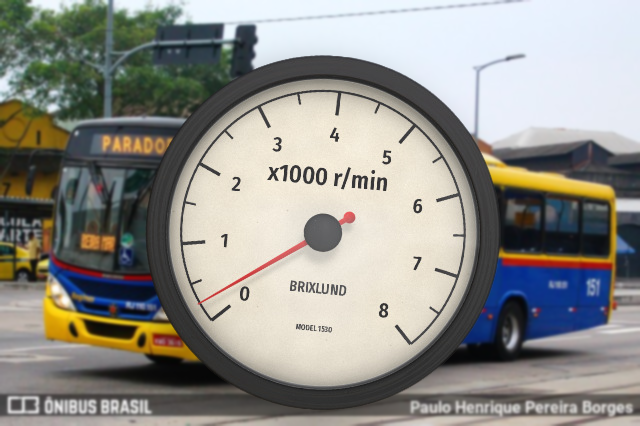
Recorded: 250 (rpm)
